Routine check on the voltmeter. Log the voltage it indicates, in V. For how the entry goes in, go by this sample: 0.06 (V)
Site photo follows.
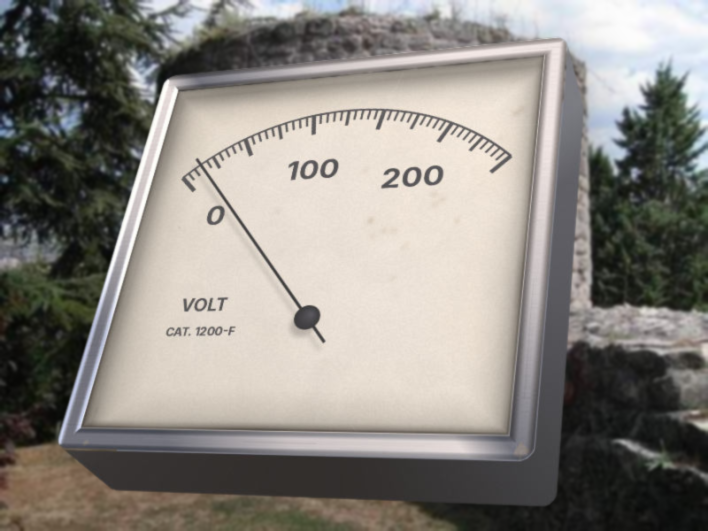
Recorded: 15 (V)
